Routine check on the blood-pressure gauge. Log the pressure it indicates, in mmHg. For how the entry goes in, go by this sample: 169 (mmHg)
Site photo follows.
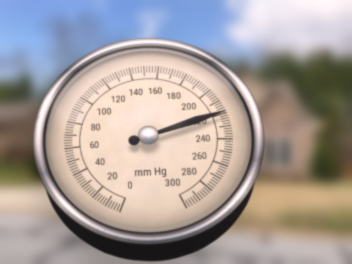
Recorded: 220 (mmHg)
